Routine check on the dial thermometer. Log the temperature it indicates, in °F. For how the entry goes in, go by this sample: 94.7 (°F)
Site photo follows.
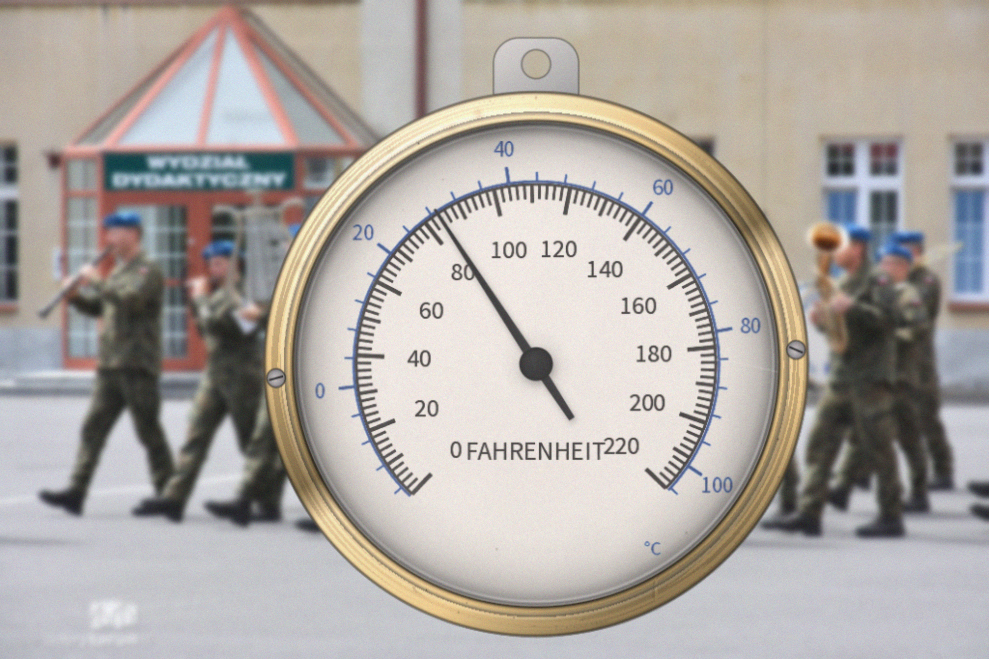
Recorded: 84 (°F)
